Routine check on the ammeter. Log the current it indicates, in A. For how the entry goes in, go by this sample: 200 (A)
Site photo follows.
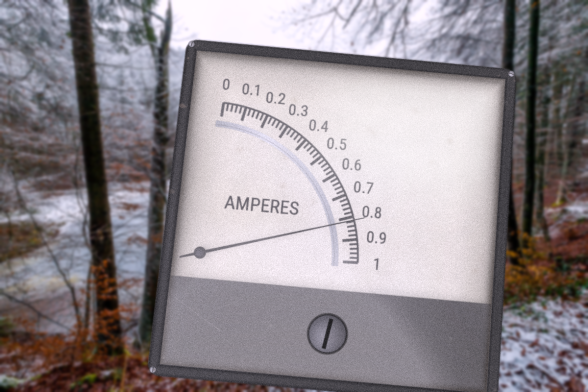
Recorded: 0.82 (A)
